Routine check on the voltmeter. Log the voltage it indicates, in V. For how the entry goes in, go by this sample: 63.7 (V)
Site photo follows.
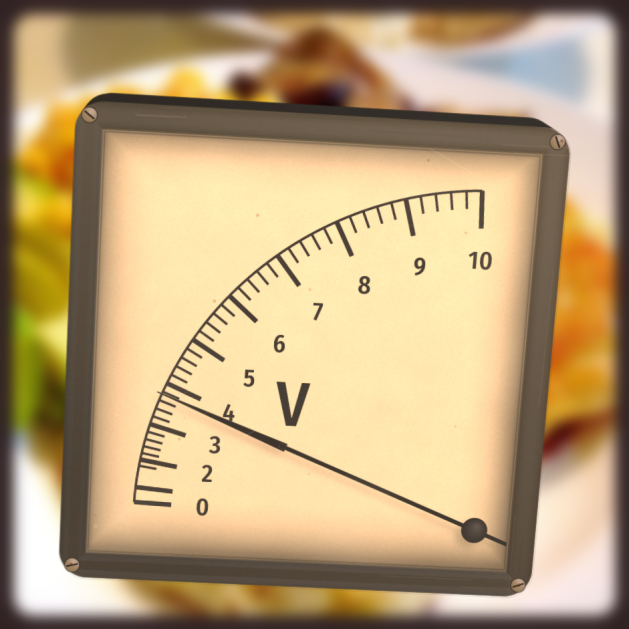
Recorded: 3.8 (V)
